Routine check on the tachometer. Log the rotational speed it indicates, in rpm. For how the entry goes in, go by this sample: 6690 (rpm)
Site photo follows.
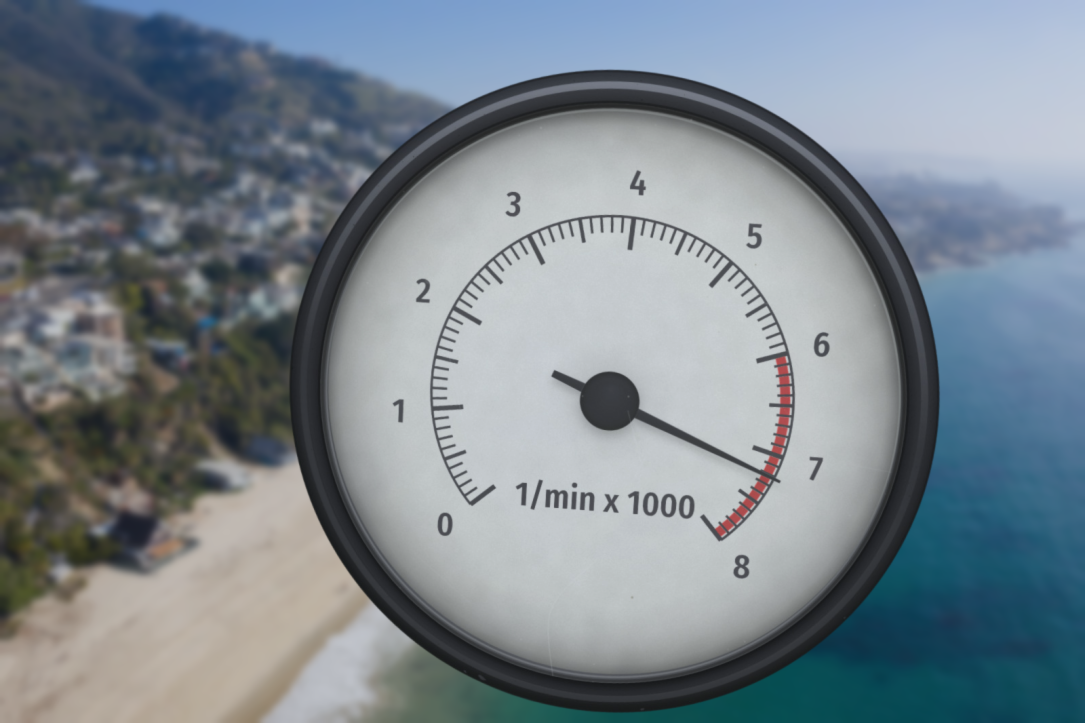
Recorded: 7200 (rpm)
